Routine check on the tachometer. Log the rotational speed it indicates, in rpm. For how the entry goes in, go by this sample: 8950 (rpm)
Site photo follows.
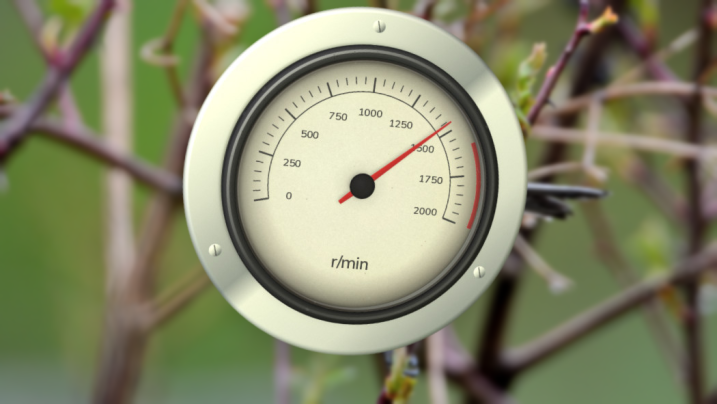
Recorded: 1450 (rpm)
